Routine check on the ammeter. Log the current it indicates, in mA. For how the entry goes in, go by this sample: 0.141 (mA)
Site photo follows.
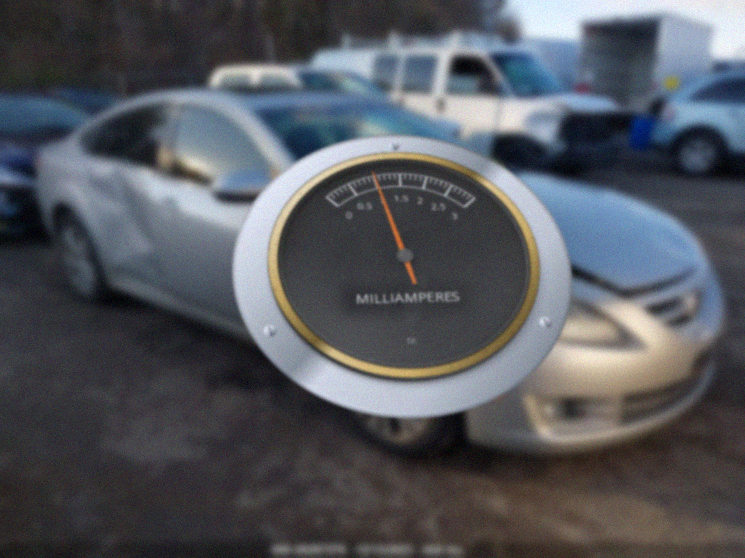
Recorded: 1 (mA)
